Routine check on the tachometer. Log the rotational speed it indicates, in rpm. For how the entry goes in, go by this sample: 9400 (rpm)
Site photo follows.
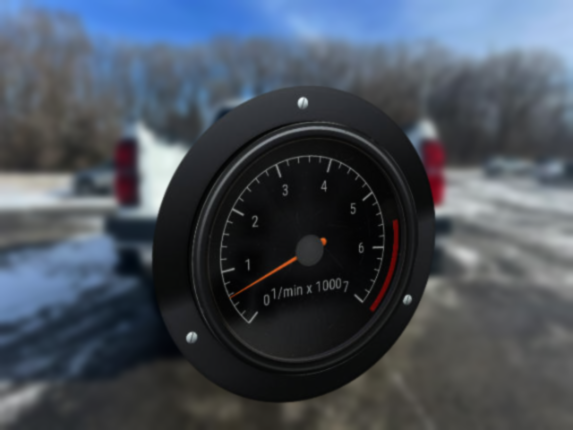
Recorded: 600 (rpm)
